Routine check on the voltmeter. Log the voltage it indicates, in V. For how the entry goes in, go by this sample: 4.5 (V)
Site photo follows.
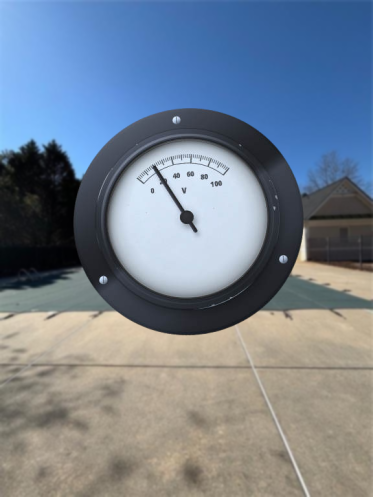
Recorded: 20 (V)
